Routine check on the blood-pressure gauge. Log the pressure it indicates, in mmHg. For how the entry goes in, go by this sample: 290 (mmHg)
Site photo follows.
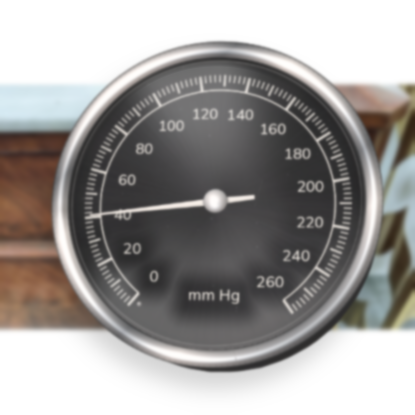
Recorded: 40 (mmHg)
